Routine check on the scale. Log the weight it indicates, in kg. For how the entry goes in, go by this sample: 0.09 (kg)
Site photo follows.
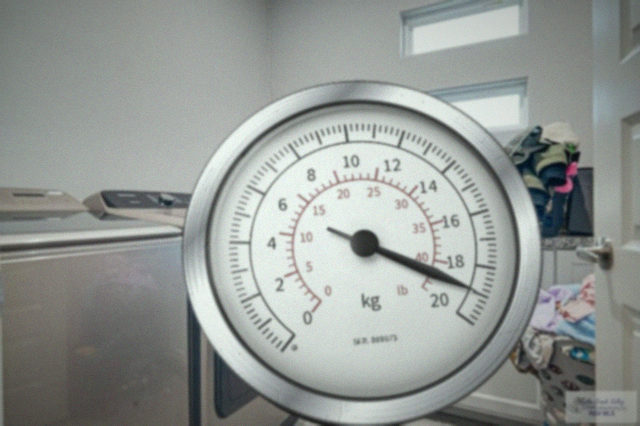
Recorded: 19 (kg)
